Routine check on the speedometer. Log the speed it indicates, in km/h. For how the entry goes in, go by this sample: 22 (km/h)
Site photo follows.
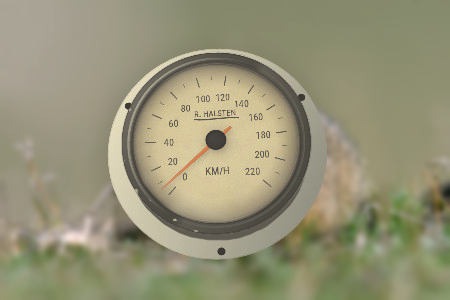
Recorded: 5 (km/h)
